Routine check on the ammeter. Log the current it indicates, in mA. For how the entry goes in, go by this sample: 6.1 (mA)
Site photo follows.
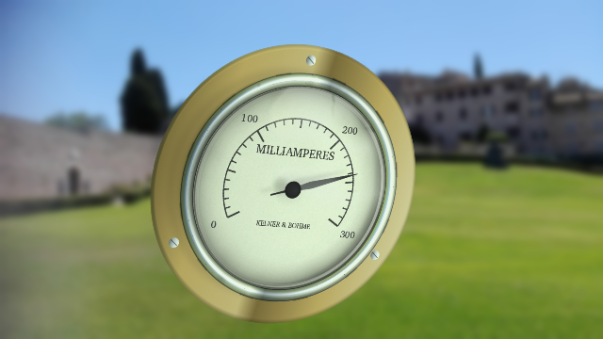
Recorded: 240 (mA)
